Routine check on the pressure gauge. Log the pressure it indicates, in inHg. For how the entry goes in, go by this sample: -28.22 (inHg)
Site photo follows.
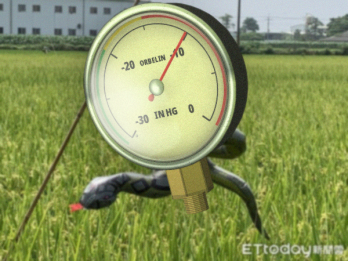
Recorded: -10 (inHg)
